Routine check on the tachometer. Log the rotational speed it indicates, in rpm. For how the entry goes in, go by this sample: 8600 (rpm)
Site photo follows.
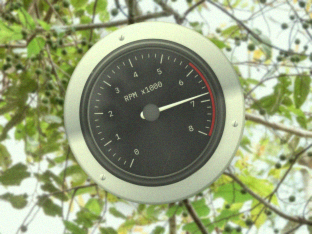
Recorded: 6800 (rpm)
